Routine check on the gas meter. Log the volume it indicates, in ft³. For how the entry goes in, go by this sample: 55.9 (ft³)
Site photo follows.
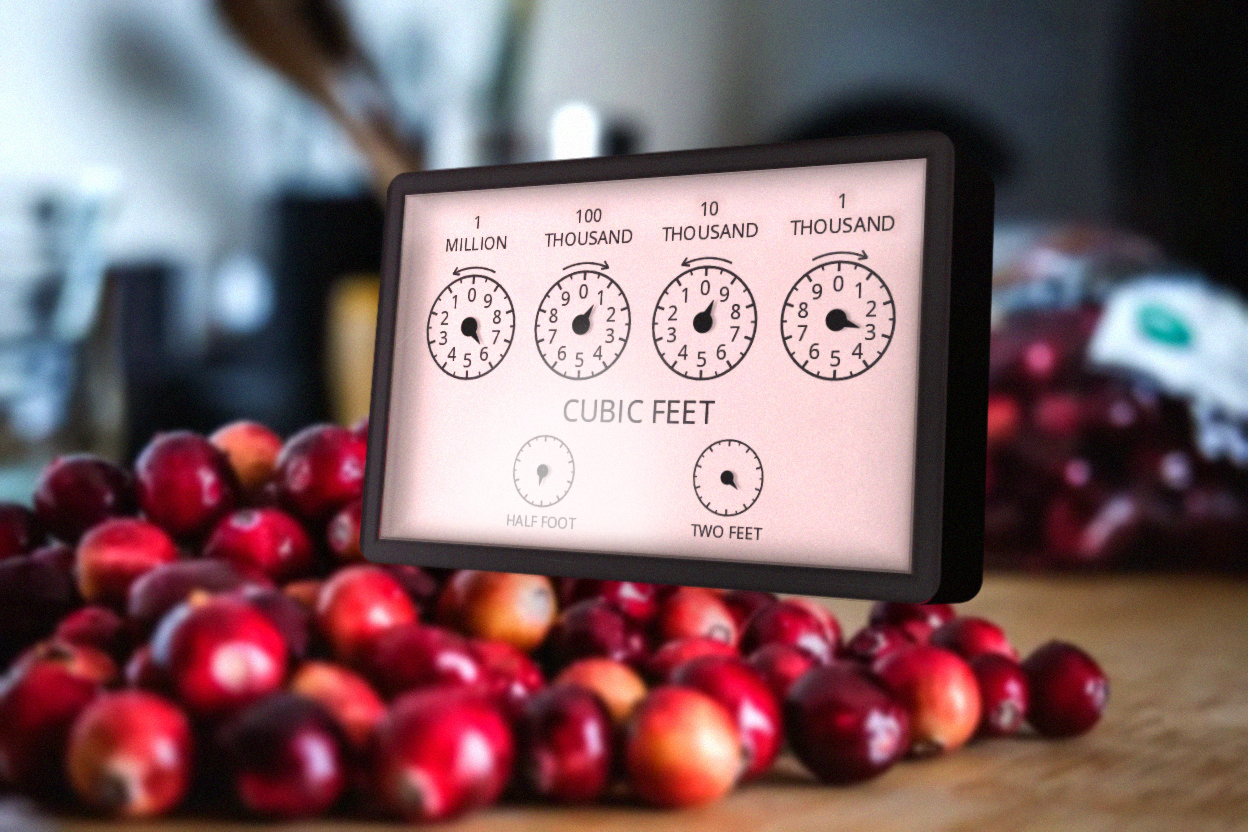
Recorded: 609300 (ft³)
